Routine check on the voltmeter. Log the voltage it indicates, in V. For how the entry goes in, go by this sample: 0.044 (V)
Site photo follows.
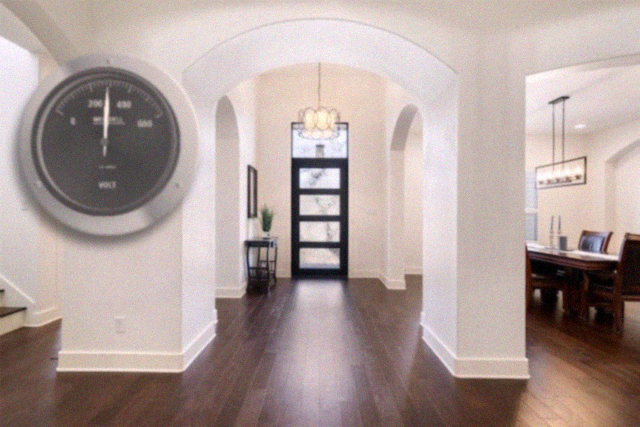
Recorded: 300 (V)
